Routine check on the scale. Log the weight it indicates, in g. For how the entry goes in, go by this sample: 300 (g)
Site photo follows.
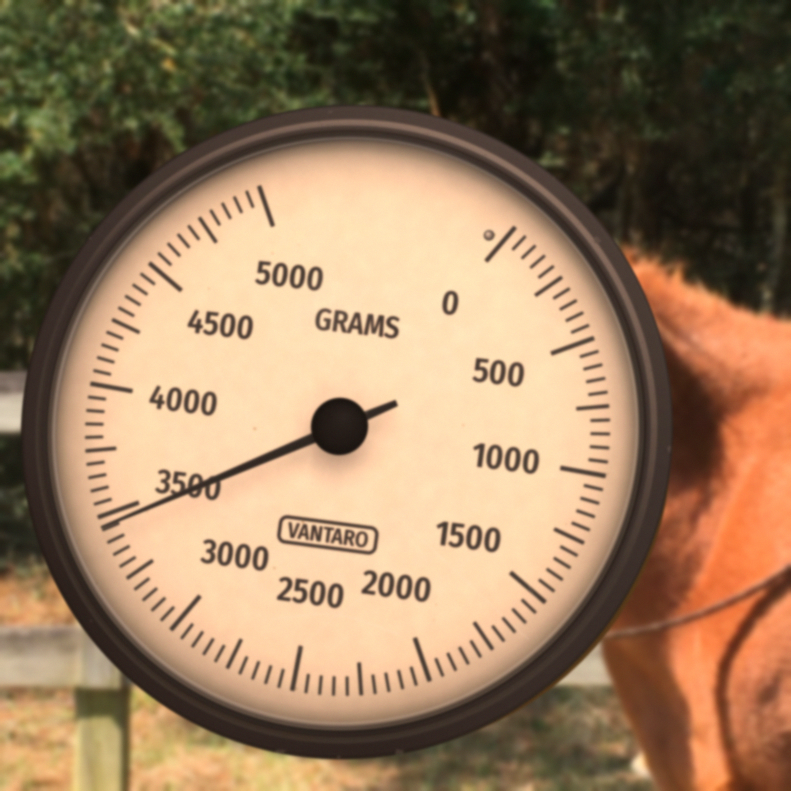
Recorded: 3450 (g)
